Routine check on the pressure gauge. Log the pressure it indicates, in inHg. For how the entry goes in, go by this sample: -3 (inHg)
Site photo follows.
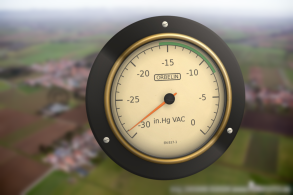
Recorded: -29 (inHg)
